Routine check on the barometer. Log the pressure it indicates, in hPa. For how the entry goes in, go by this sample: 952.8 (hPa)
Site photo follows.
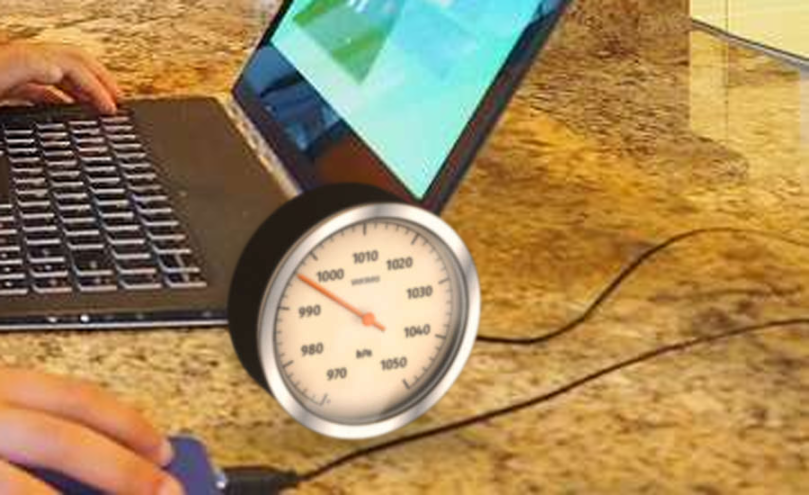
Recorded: 996 (hPa)
